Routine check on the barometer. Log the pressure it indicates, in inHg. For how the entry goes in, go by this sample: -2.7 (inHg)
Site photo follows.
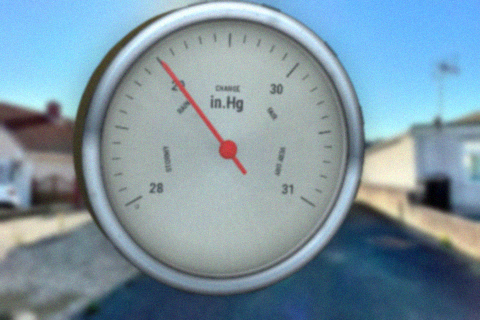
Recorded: 29 (inHg)
